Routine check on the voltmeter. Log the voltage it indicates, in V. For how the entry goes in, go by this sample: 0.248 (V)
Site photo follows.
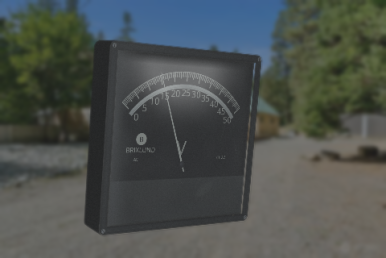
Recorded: 15 (V)
